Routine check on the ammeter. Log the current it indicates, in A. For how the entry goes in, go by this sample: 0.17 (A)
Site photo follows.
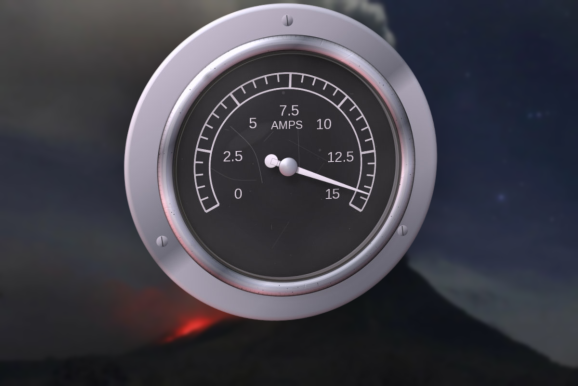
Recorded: 14.25 (A)
